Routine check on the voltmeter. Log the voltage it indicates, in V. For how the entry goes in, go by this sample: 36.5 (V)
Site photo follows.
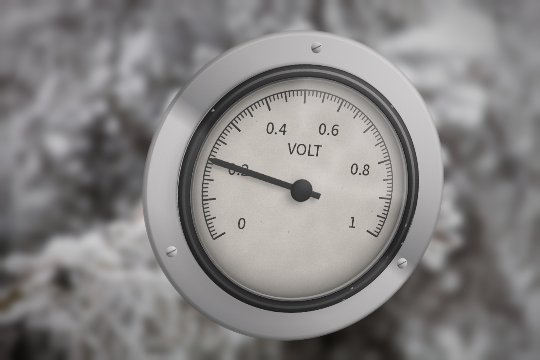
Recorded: 0.2 (V)
